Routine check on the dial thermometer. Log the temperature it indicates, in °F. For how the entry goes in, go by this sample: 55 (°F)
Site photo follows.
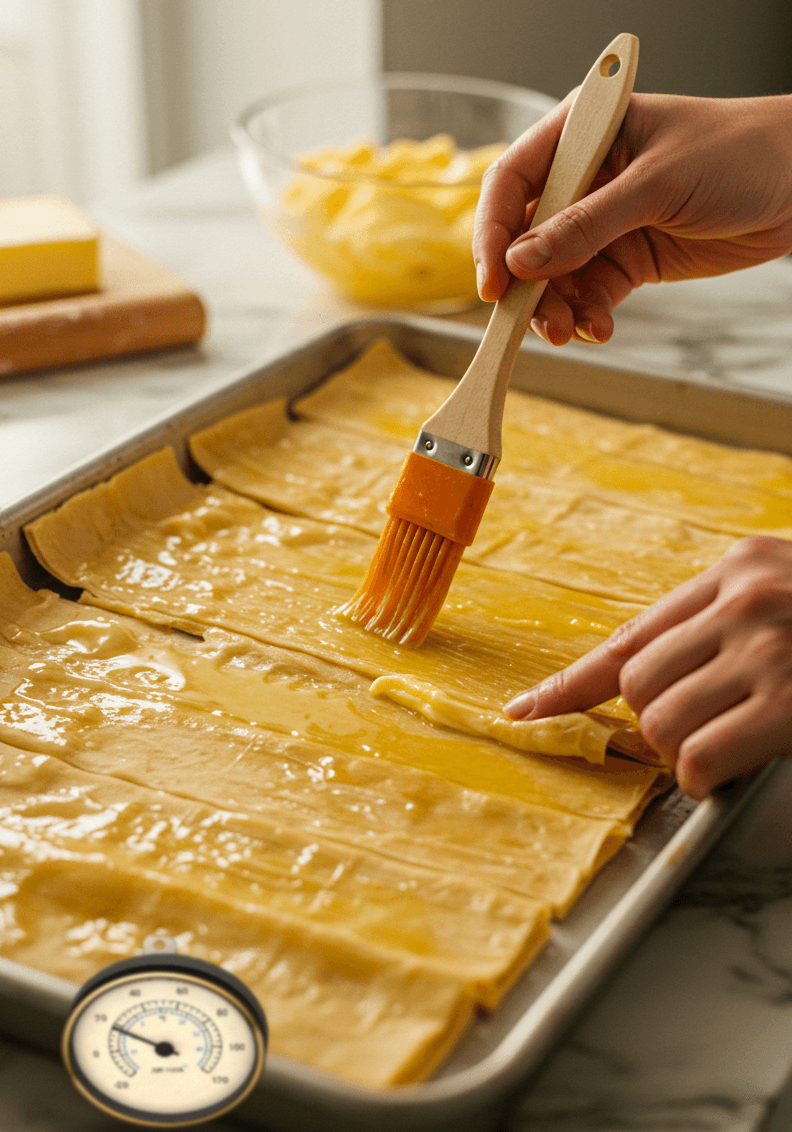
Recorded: 20 (°F)
